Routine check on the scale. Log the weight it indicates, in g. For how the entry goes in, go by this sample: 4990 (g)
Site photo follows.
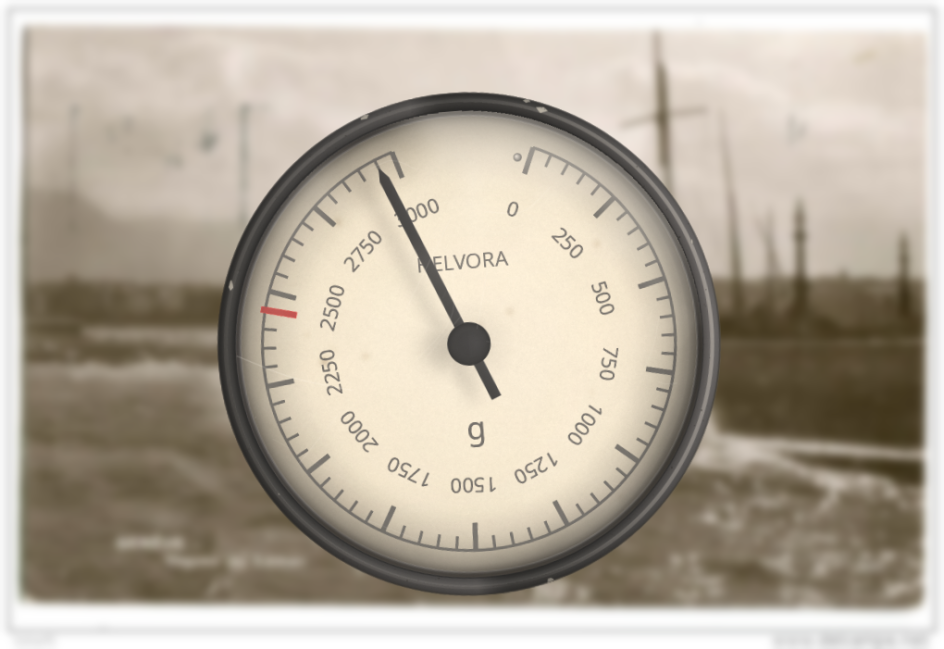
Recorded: 2950 (g)
